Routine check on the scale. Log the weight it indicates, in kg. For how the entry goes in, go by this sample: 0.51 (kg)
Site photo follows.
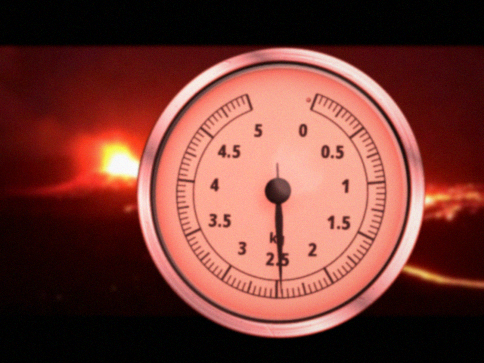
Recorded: 2.45 (kg)
